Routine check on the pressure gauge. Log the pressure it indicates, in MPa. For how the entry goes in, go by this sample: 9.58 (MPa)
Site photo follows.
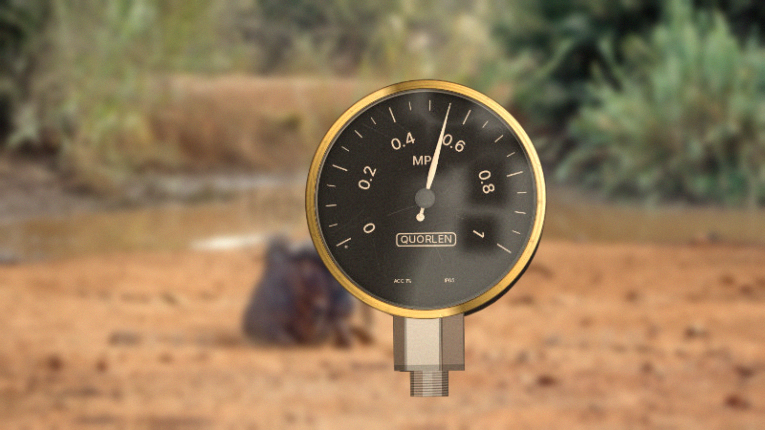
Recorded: 0.55 (MPa)
